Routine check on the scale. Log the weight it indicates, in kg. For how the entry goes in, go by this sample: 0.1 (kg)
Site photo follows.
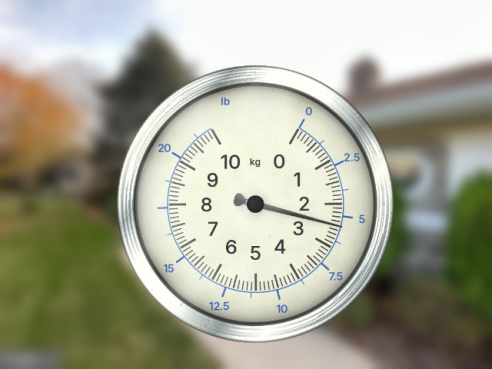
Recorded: 2.5 (kg)
